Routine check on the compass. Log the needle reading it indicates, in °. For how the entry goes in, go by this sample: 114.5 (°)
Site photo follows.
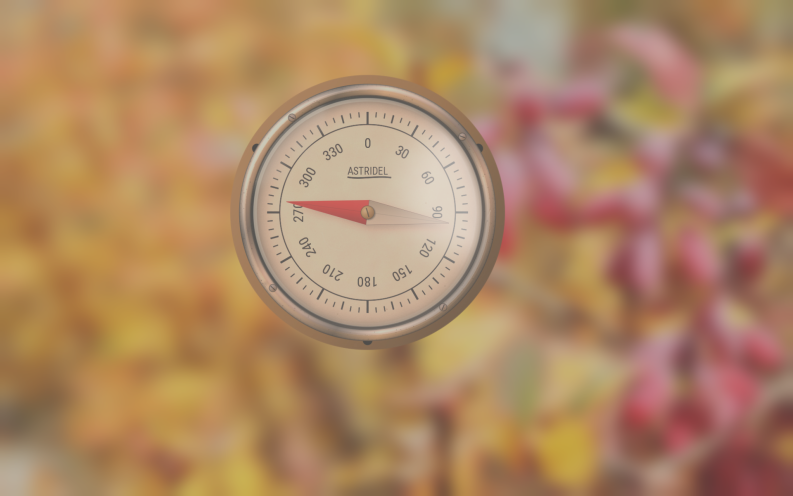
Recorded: 277.5 (°)
